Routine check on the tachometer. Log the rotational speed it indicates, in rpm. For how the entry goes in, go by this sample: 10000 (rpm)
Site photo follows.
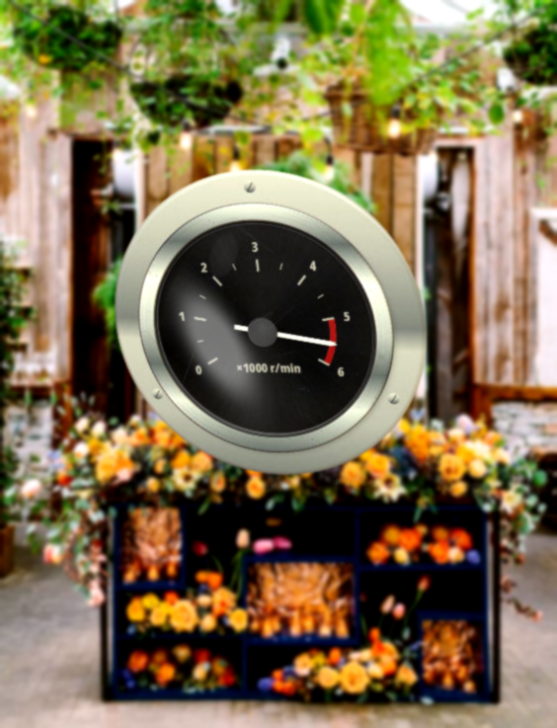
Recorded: 5500 (rpm)
